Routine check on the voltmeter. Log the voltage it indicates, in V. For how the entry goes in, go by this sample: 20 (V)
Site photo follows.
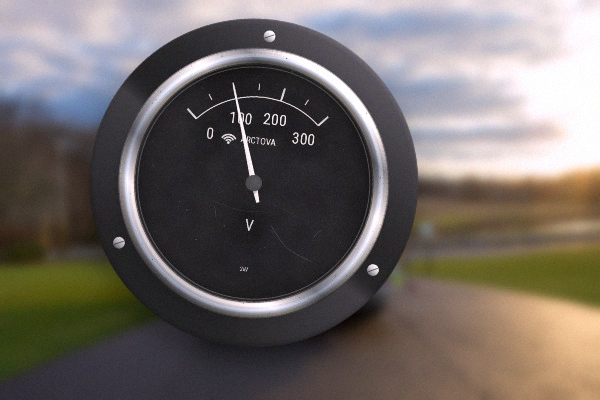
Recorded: 100 (V)
